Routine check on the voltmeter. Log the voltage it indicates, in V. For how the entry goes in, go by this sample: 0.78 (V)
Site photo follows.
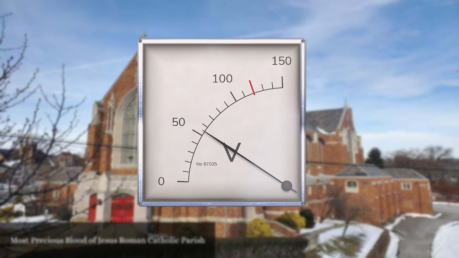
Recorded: 55 (V)
